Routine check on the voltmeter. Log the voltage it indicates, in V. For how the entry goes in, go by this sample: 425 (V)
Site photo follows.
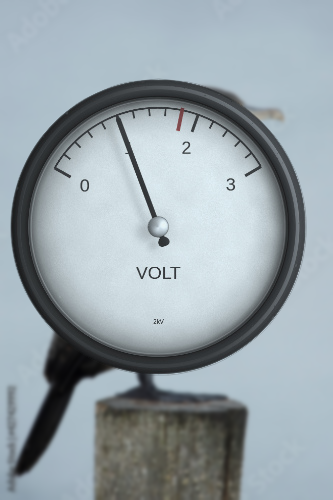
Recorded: 1 (V)
